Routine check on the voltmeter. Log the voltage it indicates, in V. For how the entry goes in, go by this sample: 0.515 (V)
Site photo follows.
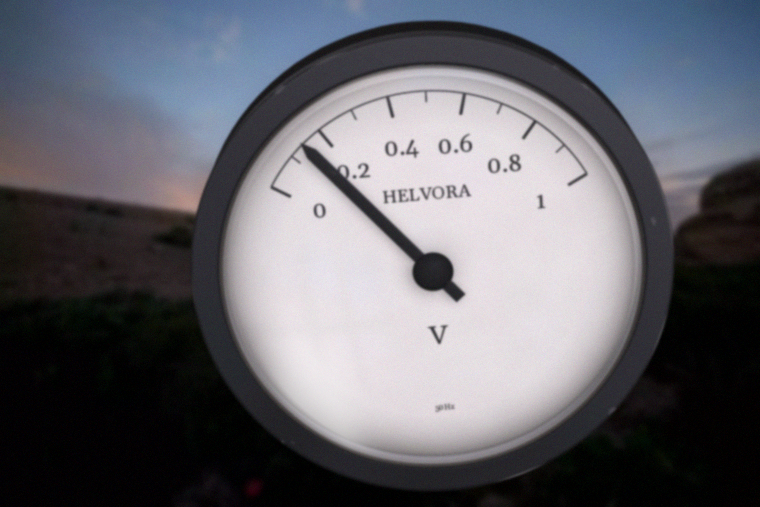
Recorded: 0.15 (V)
